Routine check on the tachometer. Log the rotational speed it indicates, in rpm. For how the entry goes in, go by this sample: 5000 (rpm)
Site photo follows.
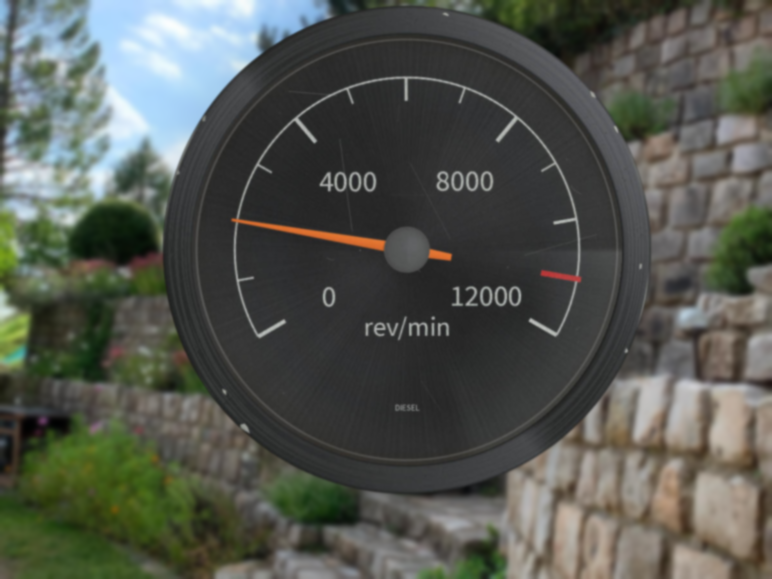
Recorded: 2000 (rpm)
